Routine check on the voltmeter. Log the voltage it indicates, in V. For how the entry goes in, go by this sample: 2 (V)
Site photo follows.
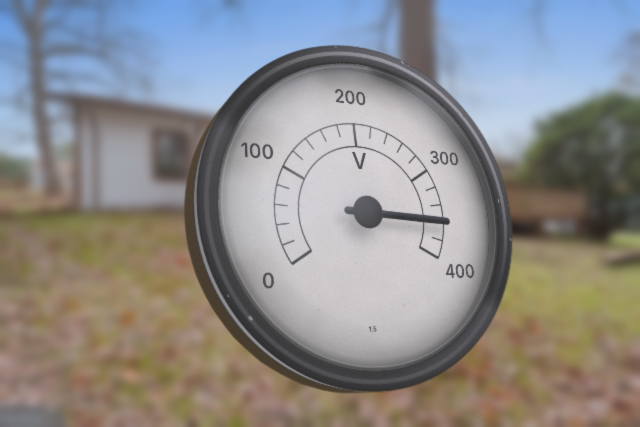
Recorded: 360 (V)
